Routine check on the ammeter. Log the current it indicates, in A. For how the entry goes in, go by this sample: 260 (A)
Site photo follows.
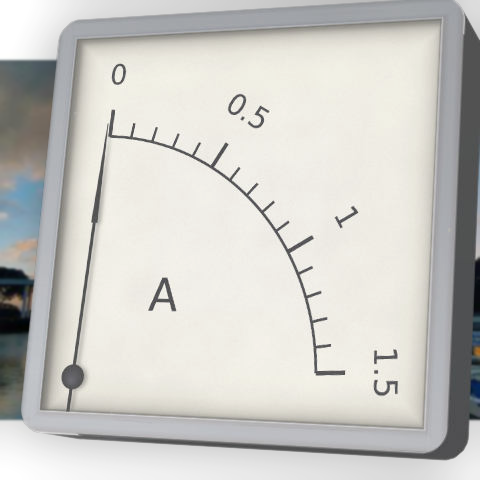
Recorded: 0 (A)
